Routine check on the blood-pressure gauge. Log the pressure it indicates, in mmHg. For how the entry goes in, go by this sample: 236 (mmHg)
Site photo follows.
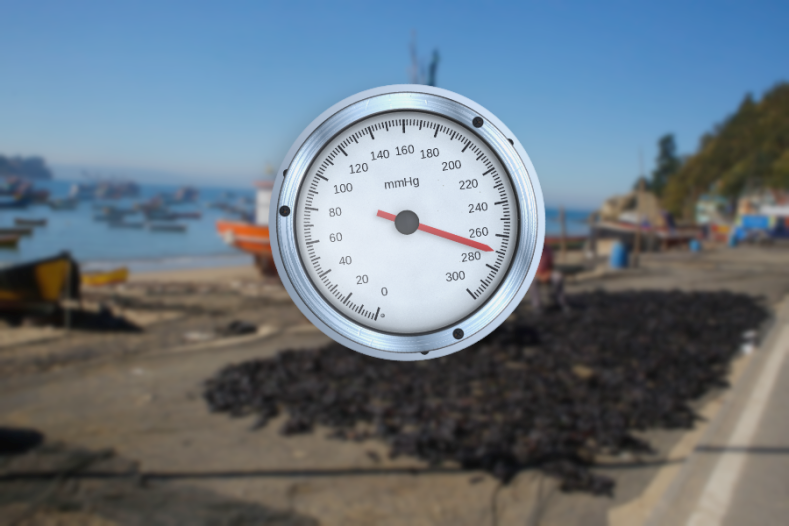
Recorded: 270 (mmHg)
